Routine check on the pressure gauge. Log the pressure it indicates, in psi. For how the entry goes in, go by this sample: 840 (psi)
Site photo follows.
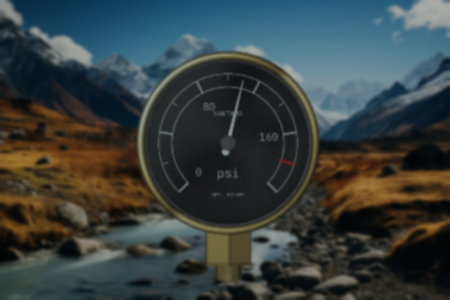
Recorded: 110 (psi)
